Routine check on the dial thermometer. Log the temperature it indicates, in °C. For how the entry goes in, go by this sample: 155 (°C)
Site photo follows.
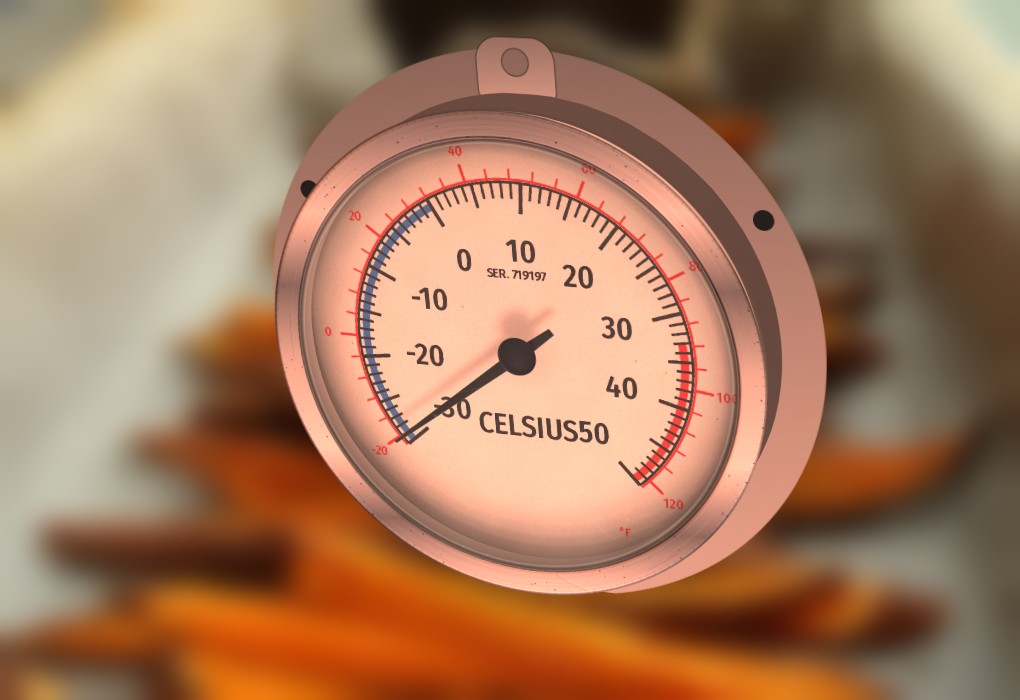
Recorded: -29 (°C)
